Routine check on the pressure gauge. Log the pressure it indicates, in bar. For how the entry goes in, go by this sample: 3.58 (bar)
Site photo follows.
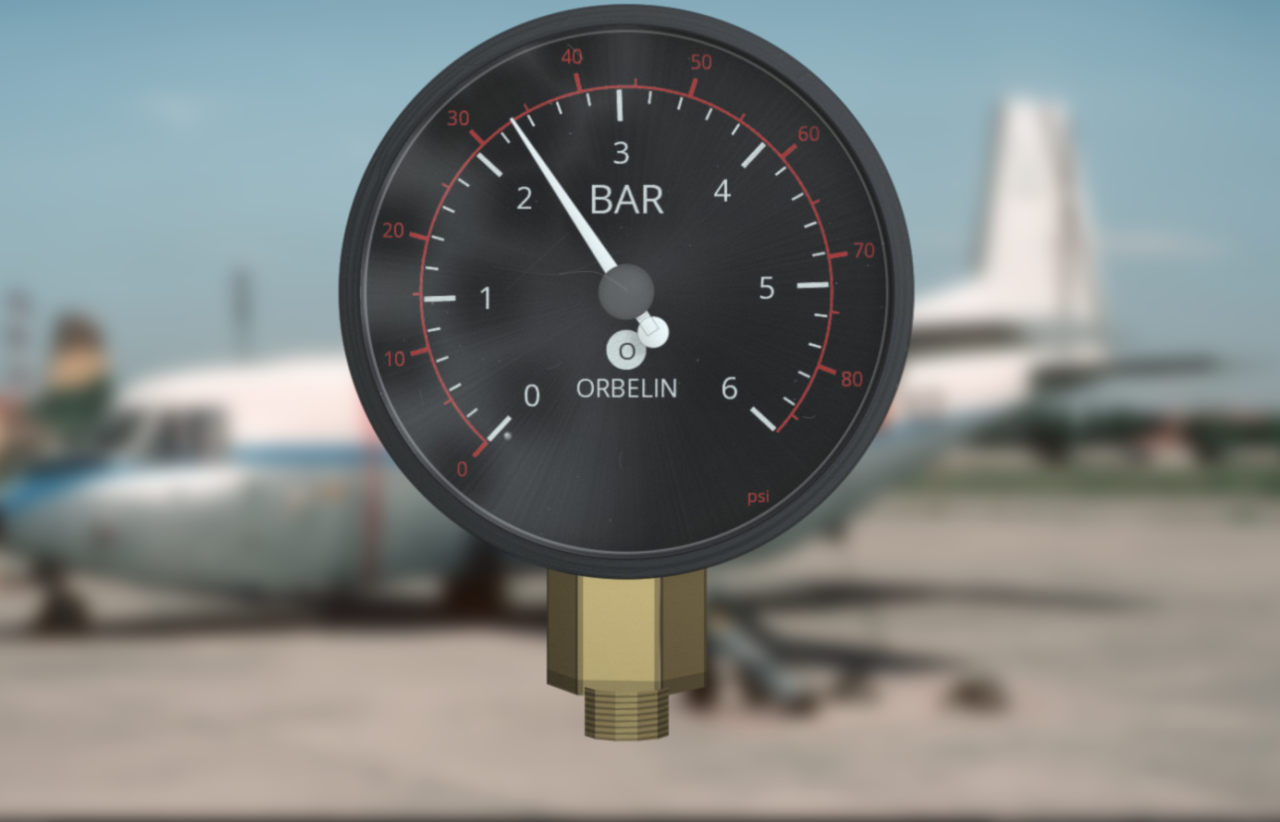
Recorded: 2.3 (bar)
